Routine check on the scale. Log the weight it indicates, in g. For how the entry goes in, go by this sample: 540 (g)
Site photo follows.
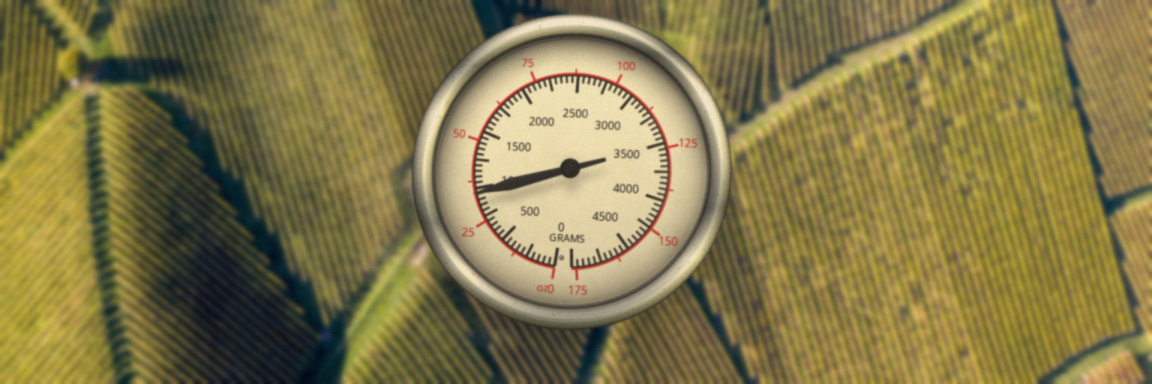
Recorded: 950 (g)
